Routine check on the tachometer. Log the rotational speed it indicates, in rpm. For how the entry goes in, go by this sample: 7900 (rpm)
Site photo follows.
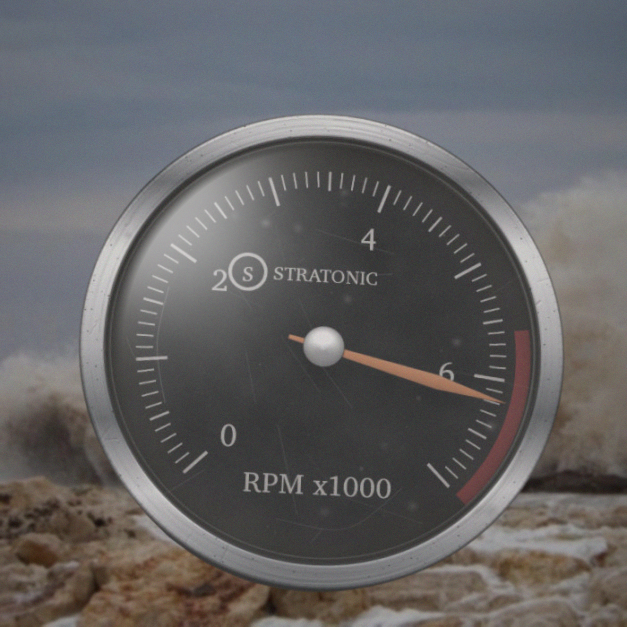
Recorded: 6200 (rpm)
